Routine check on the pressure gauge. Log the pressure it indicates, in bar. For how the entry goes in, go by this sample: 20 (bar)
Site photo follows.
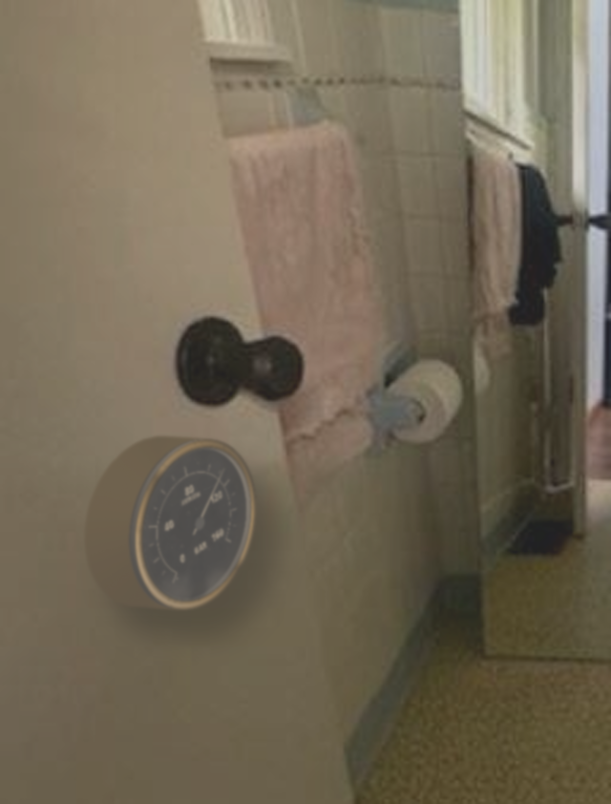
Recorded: 110 (bar)
